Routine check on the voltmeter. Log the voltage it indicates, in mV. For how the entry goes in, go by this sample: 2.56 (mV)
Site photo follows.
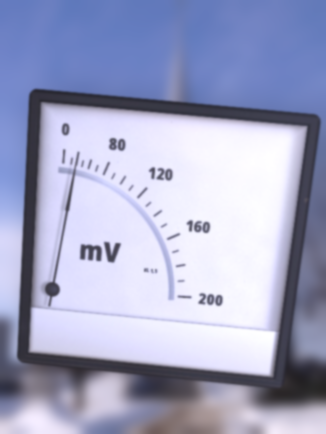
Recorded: 40 (mV)
